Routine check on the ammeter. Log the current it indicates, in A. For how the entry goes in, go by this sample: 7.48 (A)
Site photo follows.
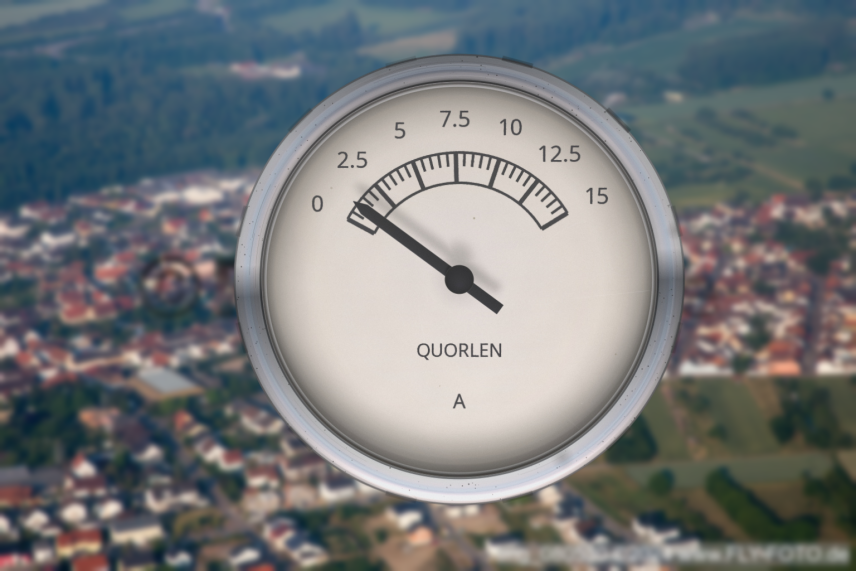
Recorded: 1 (A)
